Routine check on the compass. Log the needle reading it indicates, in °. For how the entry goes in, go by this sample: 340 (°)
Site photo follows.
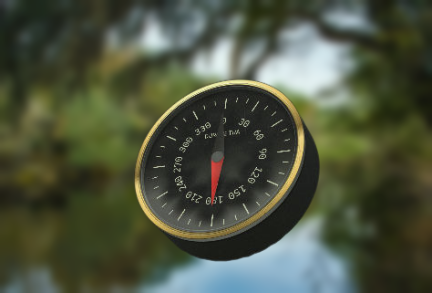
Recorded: 180 (°)
